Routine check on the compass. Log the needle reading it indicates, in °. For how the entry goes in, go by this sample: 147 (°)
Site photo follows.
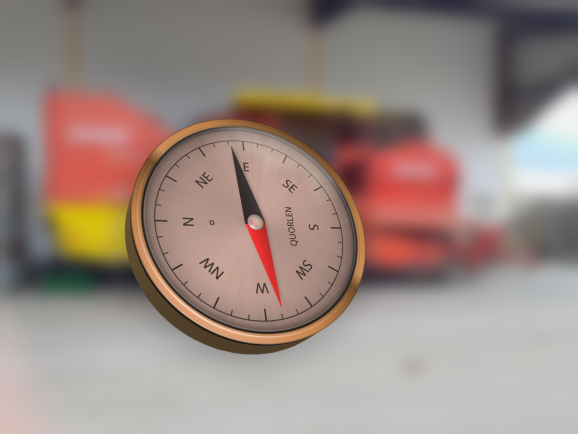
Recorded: 260 (°)
